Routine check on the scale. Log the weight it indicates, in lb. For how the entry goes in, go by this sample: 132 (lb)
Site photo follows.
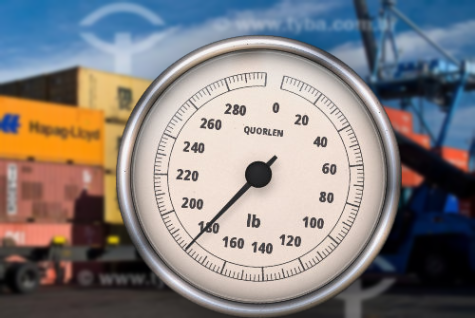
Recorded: 180 (lb)
